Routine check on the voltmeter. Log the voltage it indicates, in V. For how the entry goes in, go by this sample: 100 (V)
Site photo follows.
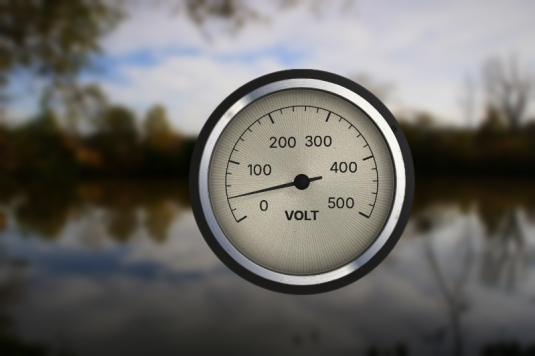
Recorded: 40 (V)
